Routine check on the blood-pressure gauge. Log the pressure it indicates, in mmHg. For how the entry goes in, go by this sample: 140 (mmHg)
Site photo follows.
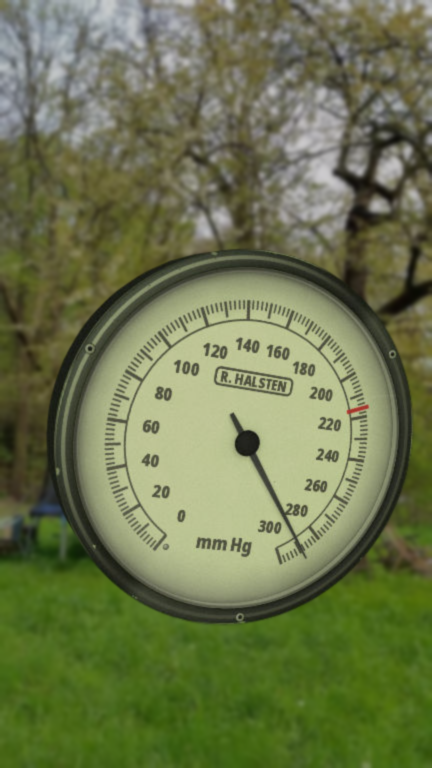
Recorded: 290 (mmHg)
